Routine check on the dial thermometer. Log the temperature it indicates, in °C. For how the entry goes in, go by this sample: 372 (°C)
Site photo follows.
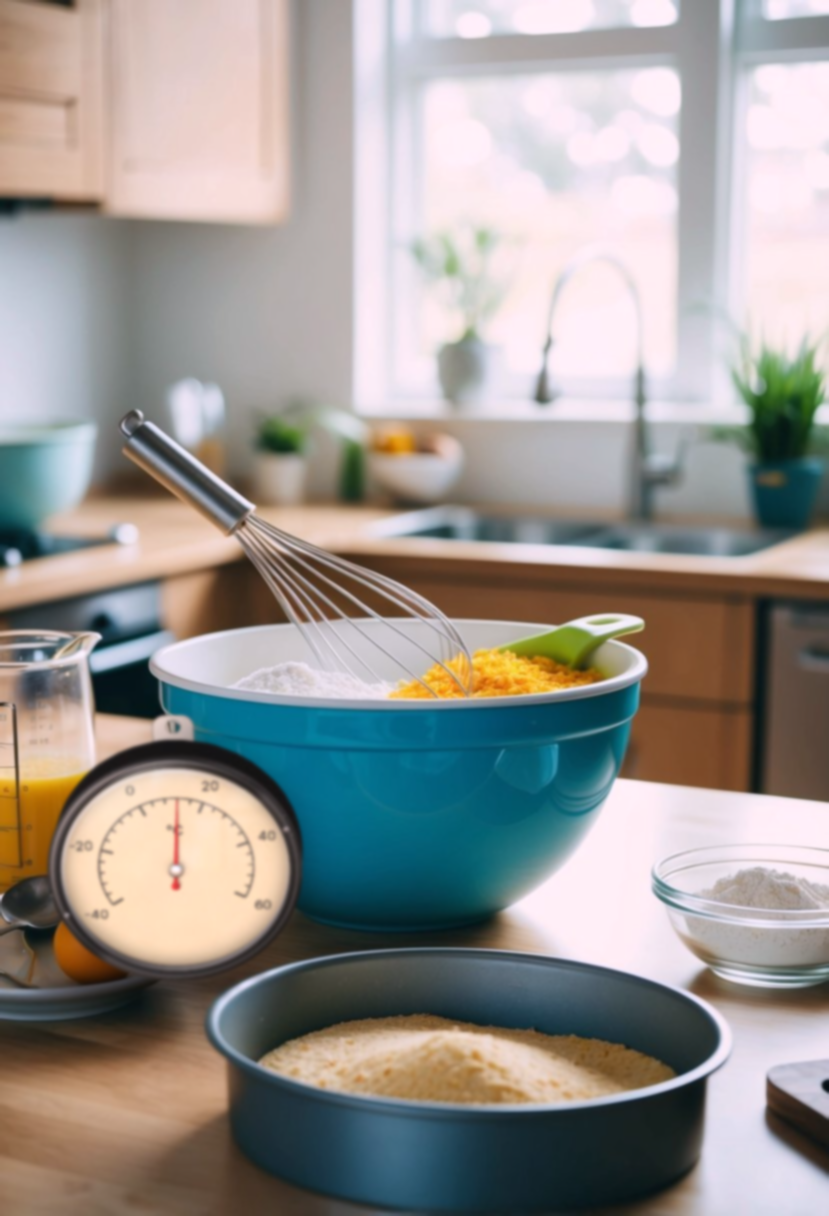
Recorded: 12 (°C)
